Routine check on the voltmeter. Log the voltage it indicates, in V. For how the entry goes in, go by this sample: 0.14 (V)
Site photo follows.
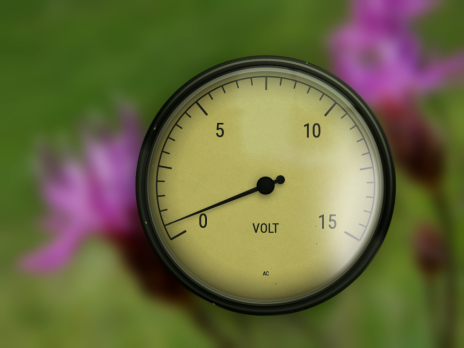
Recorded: 0.5 (V)
